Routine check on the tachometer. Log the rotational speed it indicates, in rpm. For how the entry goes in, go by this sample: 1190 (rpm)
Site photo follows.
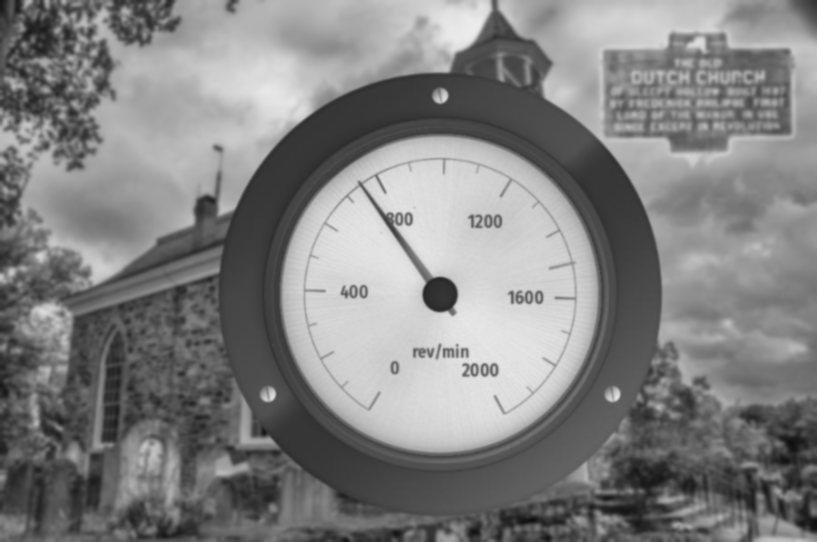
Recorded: 750 (rpm)
